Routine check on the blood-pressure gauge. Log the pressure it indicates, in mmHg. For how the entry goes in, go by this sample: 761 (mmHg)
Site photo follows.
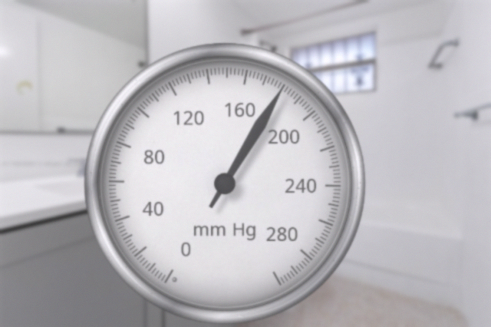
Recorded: 180 (mmHg)
